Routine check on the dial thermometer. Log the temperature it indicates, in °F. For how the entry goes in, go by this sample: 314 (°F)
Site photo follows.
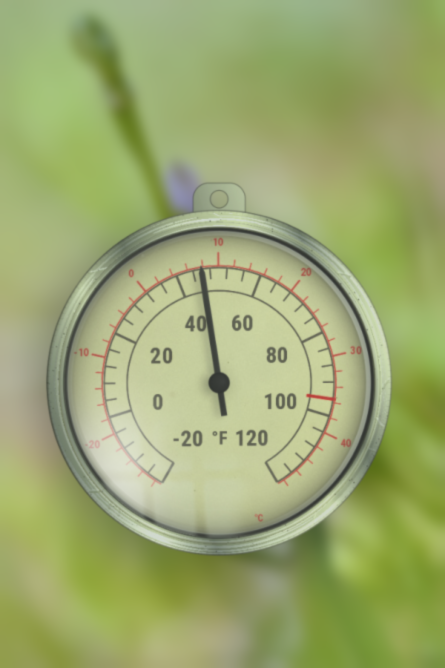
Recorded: 46 (°F)
